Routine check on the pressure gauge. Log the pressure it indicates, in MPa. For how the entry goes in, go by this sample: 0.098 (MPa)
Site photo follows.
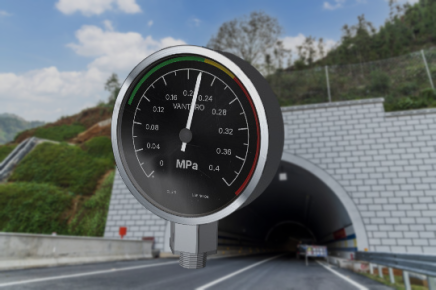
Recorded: 0.22 (MPa)
